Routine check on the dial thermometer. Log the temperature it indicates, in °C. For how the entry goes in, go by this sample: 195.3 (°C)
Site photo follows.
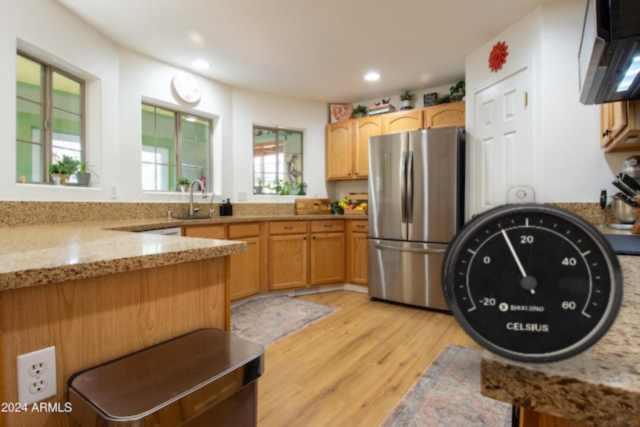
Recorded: 12 (°C)
